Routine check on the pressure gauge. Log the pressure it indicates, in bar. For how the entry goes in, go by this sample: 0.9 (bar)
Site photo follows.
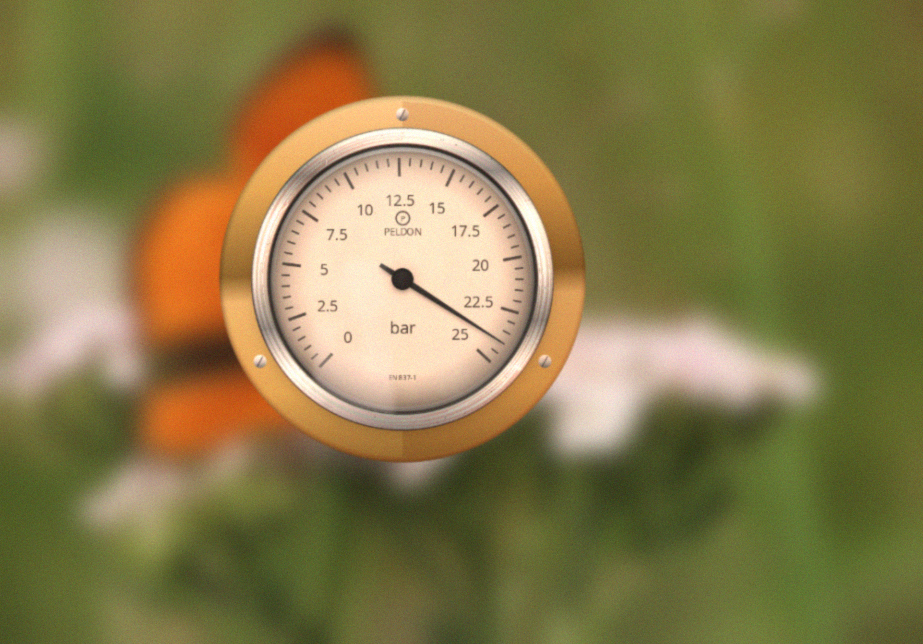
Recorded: 24 (bar)
